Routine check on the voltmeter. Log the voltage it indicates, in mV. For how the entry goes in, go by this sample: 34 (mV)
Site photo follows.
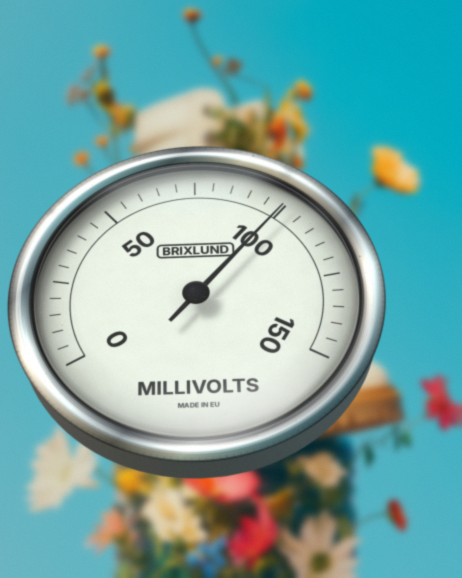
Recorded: 100 (mV)
